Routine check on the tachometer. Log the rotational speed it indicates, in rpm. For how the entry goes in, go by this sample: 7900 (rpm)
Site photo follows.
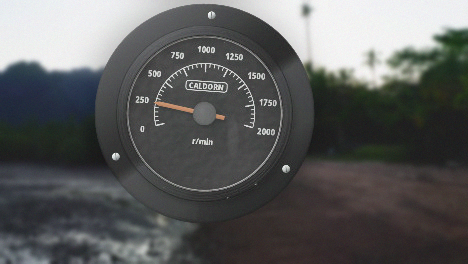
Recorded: 250 (rpm)
